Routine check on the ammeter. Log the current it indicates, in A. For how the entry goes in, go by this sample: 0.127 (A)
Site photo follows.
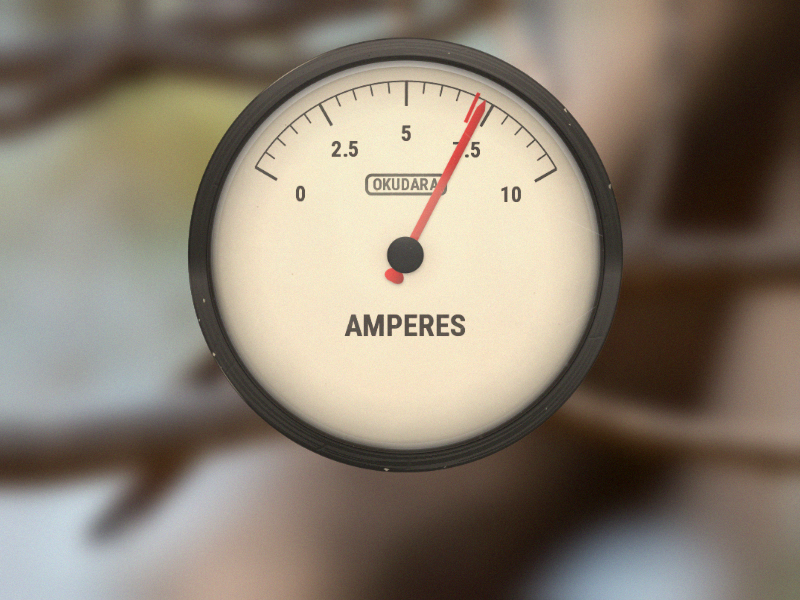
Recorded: 7.25 (A)
